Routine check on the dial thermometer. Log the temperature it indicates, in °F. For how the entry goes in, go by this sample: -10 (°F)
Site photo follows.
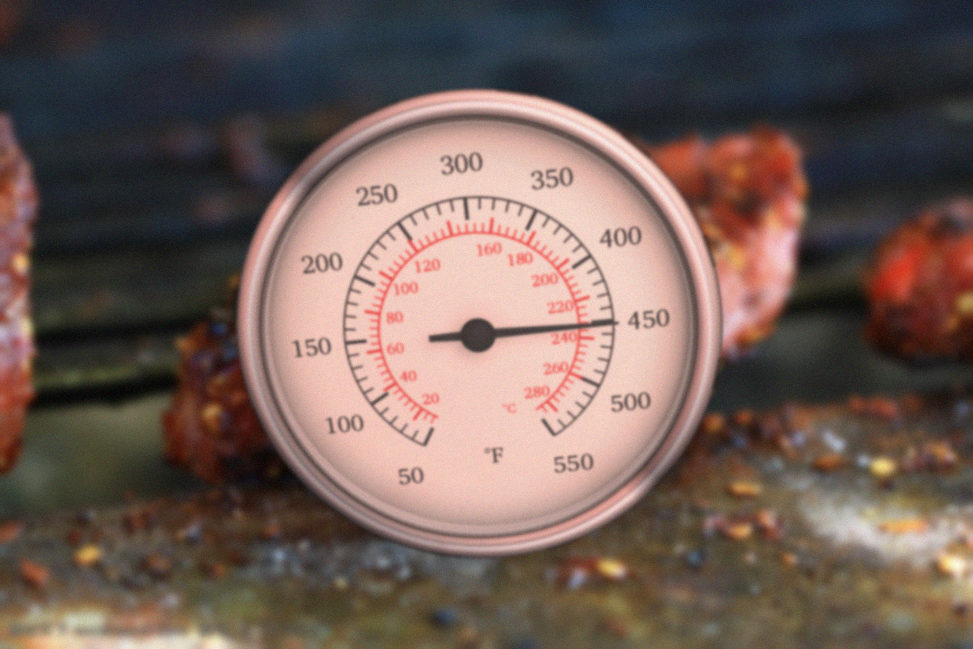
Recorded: 450 (°F)
